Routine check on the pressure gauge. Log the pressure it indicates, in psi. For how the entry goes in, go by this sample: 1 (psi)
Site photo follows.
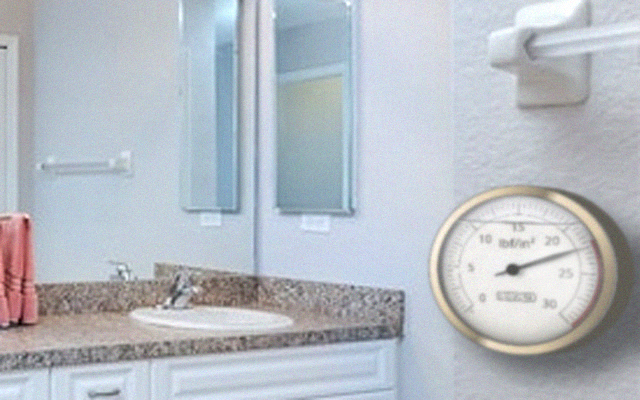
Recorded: 22.5 (psi)
